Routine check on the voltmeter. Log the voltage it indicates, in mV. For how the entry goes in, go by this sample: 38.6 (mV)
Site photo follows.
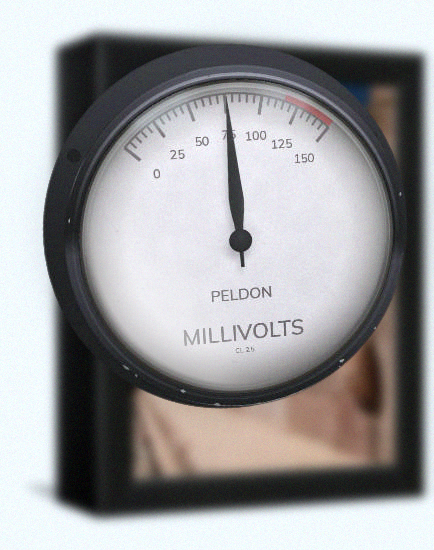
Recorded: 75 (mV)
